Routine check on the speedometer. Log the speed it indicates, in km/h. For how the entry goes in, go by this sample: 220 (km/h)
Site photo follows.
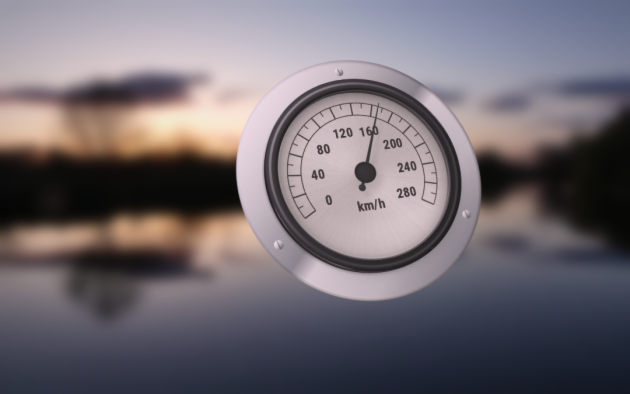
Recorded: 165 (km/h)
